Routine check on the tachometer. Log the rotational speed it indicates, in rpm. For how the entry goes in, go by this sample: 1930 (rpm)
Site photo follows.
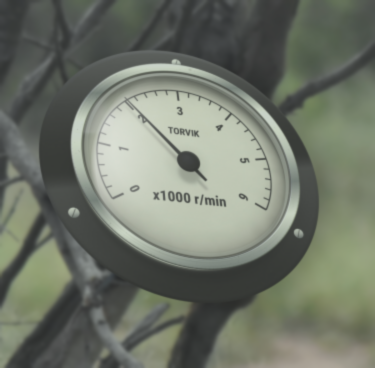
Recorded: 2000 (rpm)
